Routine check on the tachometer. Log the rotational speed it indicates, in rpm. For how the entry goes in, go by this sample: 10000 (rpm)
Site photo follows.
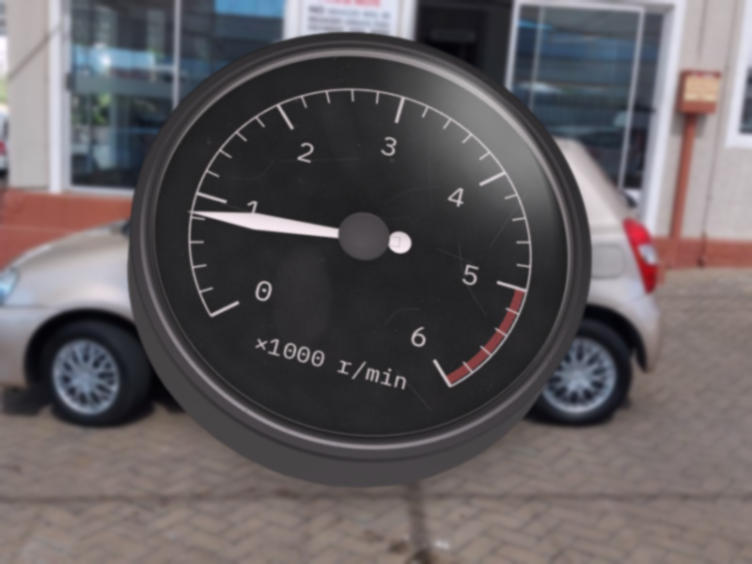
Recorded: 800 (rpm)
